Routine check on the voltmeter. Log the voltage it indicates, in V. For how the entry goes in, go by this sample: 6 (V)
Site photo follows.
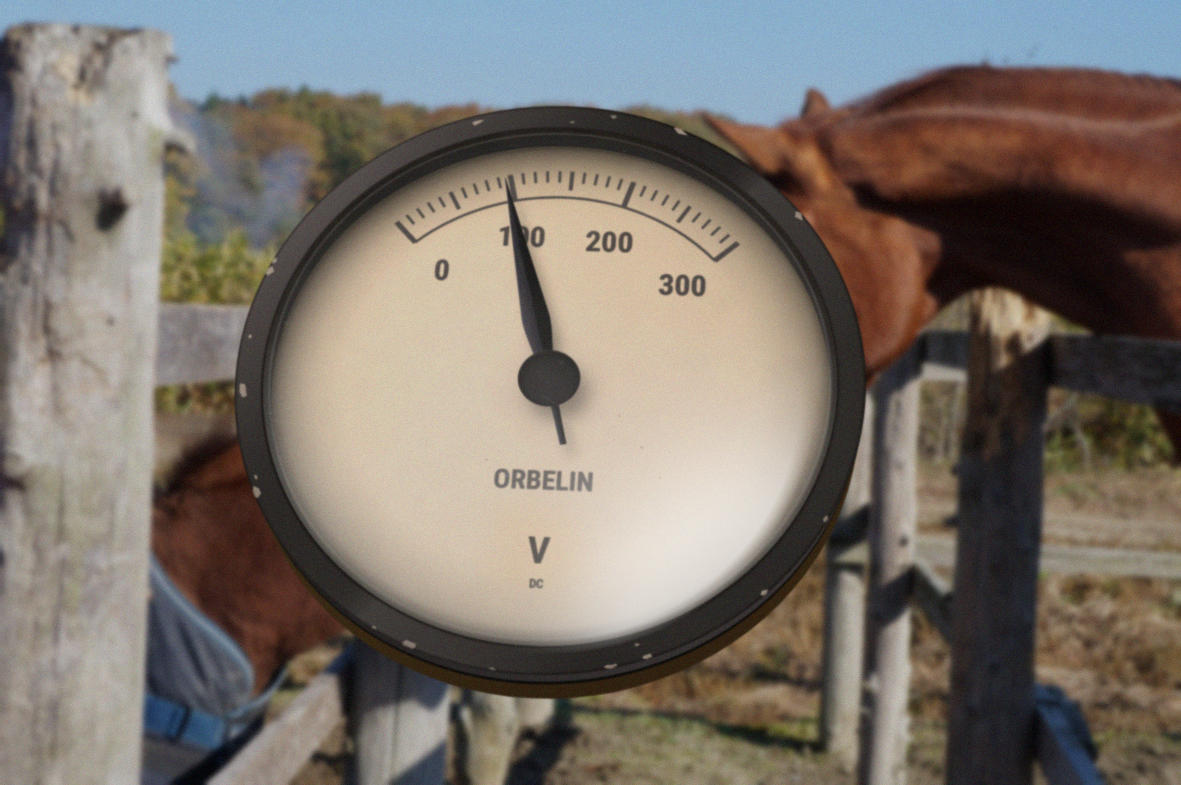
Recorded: 95 (V)
